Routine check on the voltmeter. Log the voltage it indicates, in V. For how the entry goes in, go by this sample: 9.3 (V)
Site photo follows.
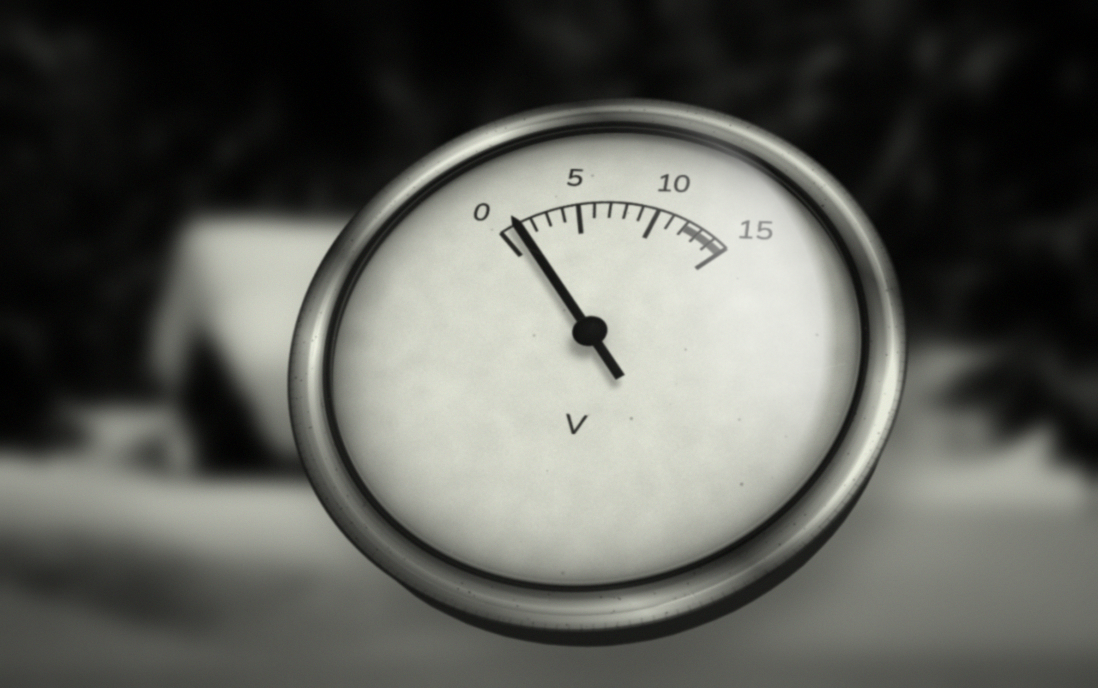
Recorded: 1 (V)
